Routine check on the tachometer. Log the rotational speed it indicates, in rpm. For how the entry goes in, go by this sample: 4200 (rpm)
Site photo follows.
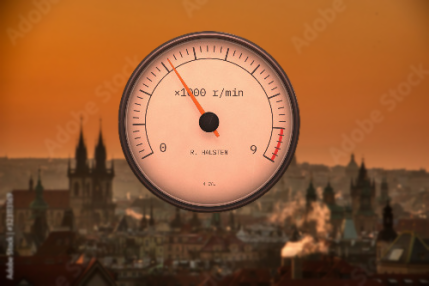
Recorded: 3200 (rpm)
